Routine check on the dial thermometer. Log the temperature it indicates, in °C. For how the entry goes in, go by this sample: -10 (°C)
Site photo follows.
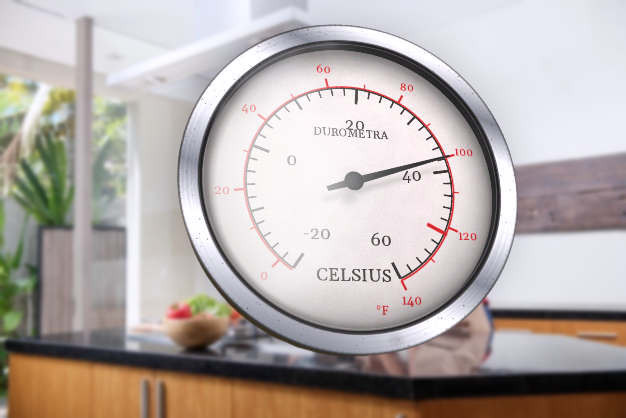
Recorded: 38 (°C)
